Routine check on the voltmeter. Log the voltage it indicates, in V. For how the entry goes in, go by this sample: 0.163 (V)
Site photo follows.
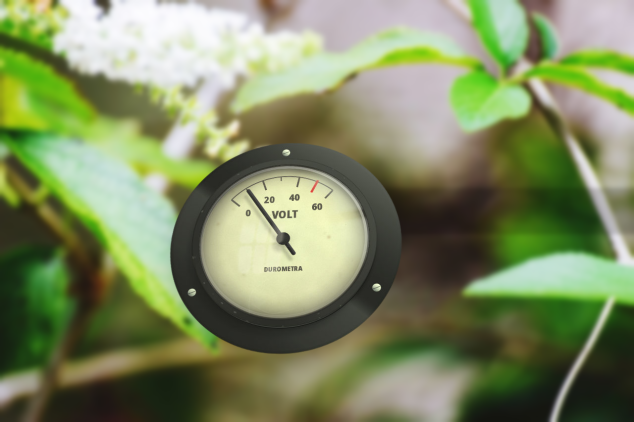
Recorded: 10 (V)
